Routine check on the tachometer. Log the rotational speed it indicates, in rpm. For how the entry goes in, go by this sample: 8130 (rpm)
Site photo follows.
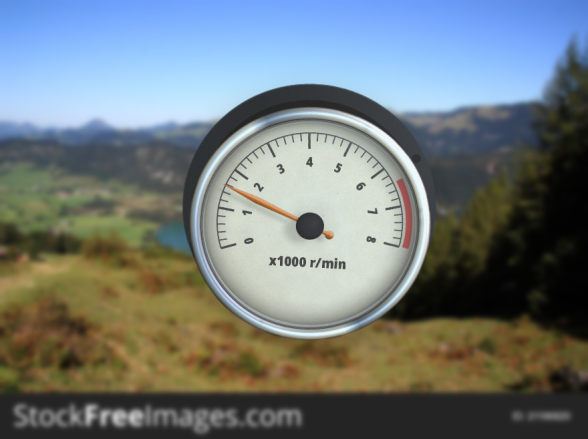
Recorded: 1600 (rpm)
